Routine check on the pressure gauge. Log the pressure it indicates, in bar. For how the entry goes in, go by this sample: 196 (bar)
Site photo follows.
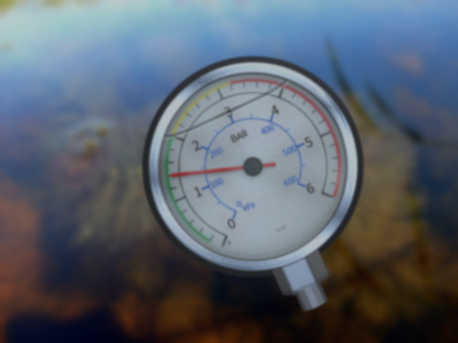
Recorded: 1.4 (bar)
